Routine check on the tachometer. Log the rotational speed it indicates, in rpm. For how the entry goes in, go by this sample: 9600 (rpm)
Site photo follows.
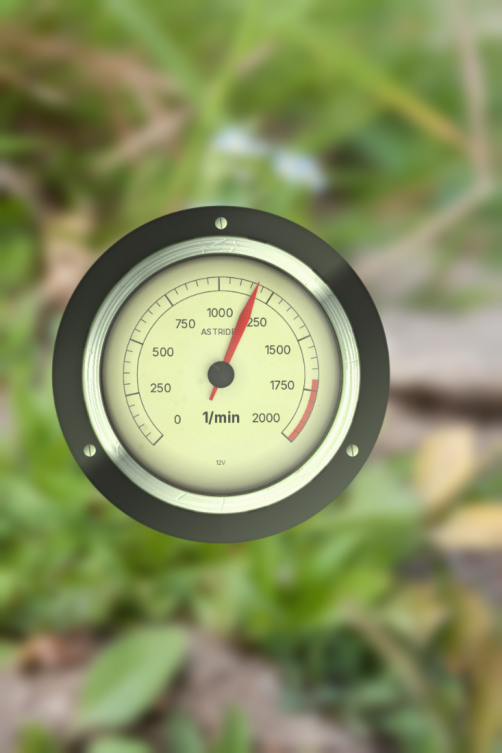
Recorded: 1175 (rpm)
